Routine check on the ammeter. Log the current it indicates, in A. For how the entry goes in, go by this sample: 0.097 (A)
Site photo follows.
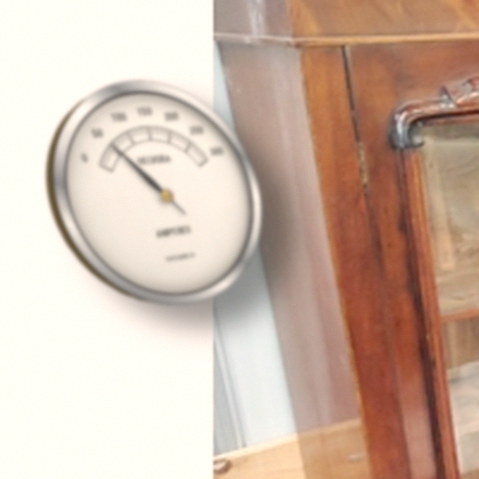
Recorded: 50 (A)
